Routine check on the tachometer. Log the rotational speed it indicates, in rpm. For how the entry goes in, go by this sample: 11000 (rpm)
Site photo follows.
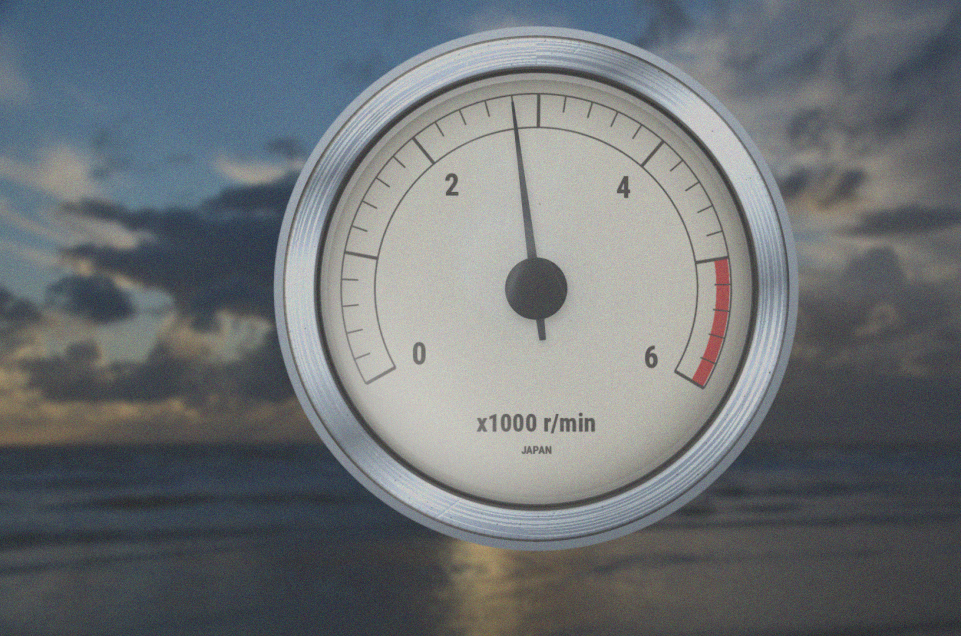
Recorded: 2800 (rpm)
